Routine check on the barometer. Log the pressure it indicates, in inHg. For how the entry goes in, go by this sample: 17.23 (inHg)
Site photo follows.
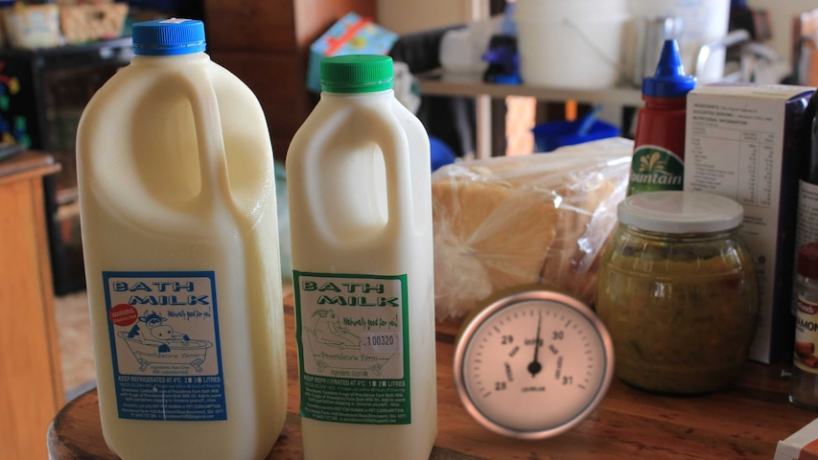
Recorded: 29.6 (inHg)
